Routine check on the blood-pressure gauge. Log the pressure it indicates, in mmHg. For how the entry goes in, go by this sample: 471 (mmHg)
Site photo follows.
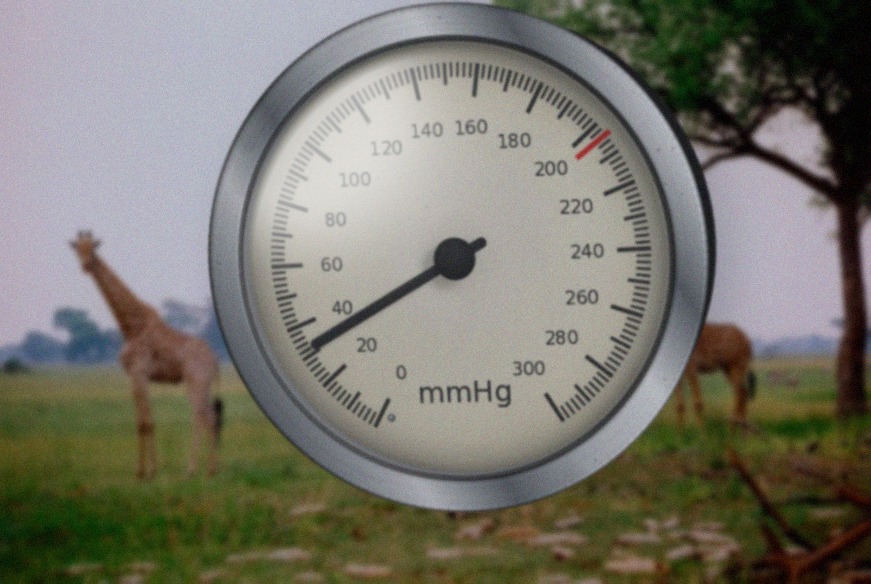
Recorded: 32 (mmHg)
